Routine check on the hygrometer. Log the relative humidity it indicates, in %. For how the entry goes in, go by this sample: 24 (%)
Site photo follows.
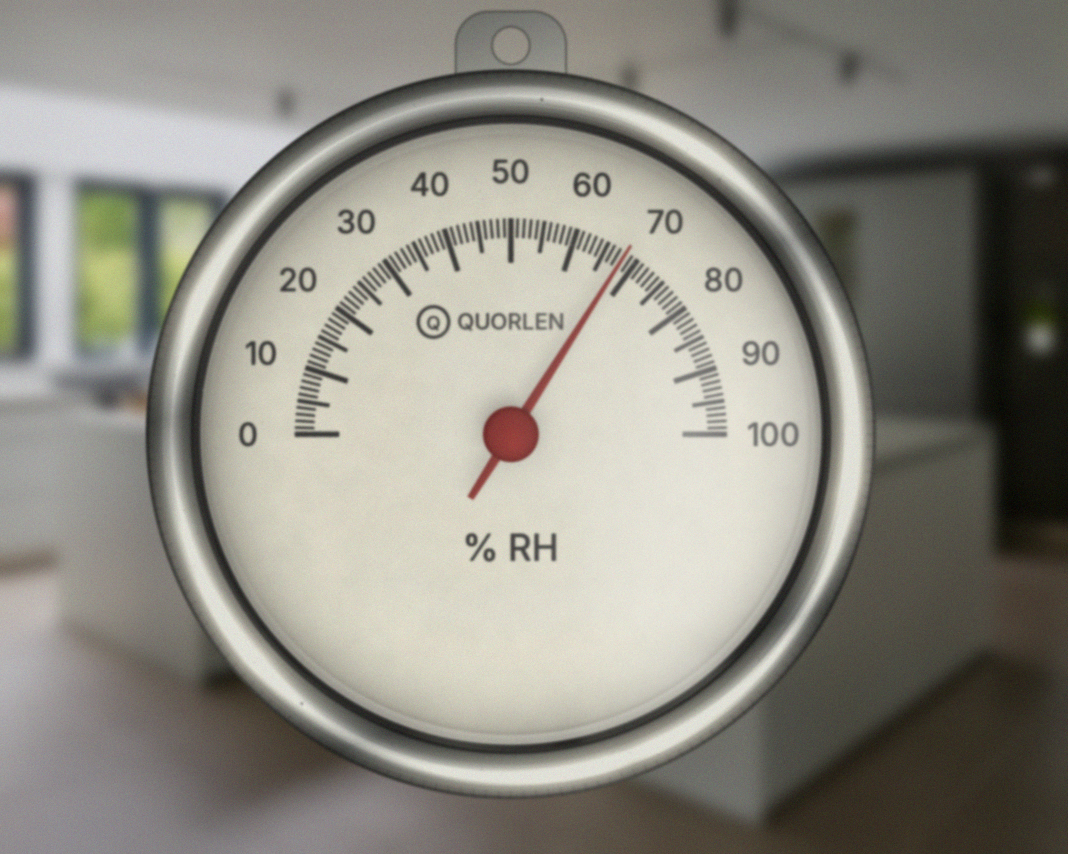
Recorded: 68 (%)
